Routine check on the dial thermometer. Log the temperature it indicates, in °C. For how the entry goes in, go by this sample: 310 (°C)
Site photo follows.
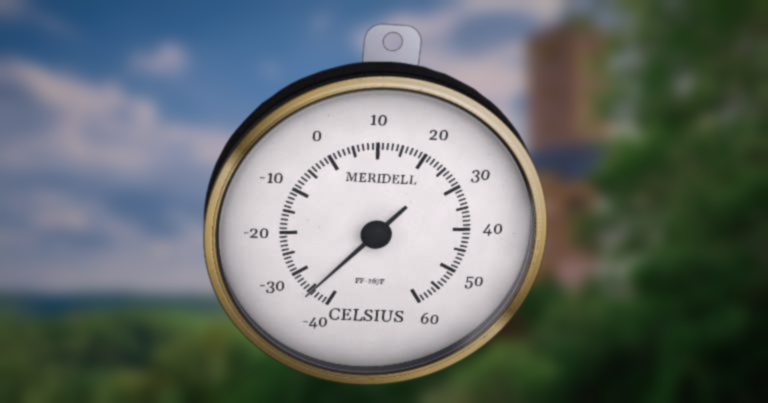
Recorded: -35 (°C)
